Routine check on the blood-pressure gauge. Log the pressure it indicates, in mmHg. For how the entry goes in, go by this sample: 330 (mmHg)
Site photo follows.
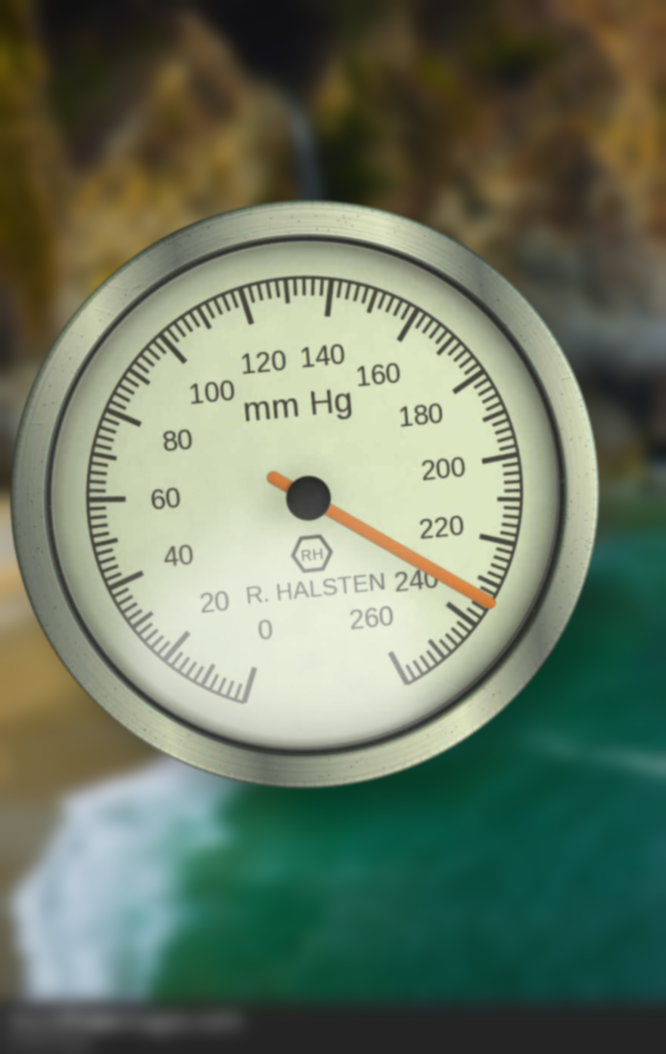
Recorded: 234 (mmHg)
